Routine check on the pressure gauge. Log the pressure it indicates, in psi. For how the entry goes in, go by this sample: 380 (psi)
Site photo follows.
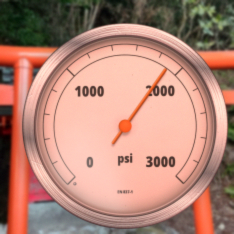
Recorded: 1900 (psi)
